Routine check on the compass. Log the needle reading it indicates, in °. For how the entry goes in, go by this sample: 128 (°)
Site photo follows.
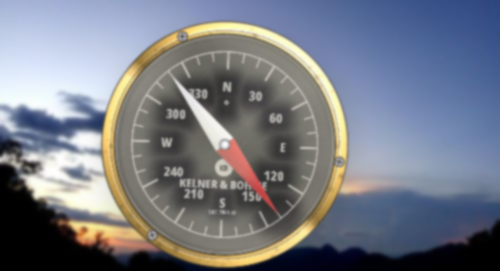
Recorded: 140 (°)
